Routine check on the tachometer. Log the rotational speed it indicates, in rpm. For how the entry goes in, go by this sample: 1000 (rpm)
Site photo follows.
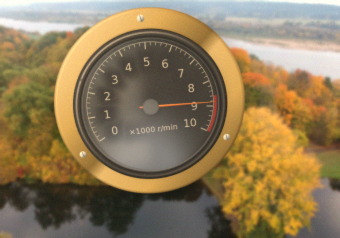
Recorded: 8800 (rpm)
